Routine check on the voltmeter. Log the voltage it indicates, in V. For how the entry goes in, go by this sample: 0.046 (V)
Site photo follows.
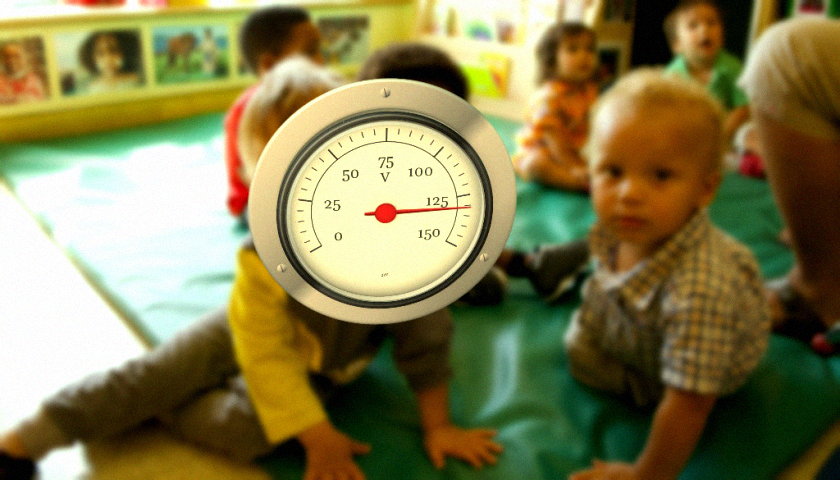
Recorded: 130 (V)
